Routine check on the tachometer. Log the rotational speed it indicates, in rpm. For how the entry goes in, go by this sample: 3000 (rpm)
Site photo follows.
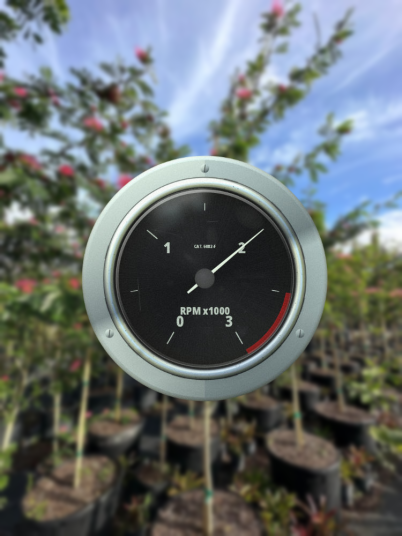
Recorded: 2000 (rpm)
